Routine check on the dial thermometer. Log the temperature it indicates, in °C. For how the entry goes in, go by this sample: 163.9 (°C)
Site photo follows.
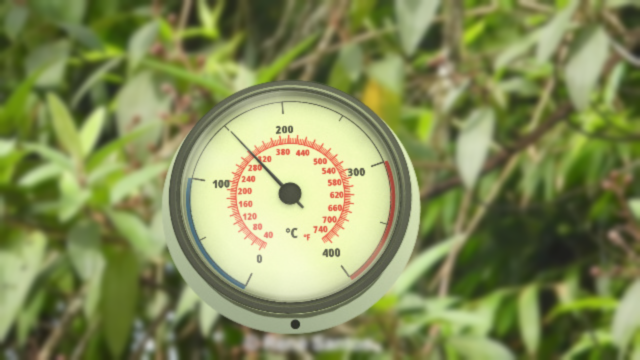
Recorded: 150 (°C)
